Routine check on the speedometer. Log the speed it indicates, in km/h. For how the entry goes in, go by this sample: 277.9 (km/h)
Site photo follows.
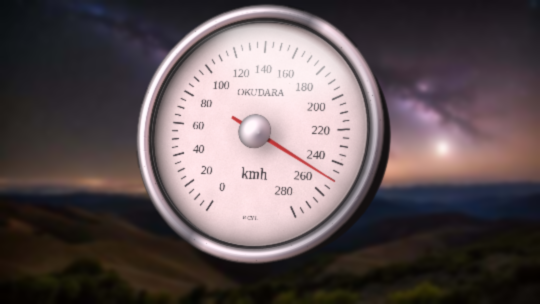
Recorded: 250 (km/h)
